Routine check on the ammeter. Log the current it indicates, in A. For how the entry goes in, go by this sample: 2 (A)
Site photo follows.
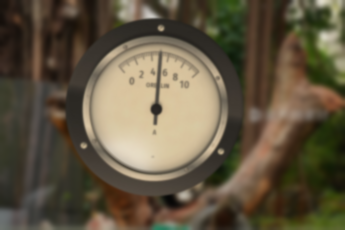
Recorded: 5 (A)
